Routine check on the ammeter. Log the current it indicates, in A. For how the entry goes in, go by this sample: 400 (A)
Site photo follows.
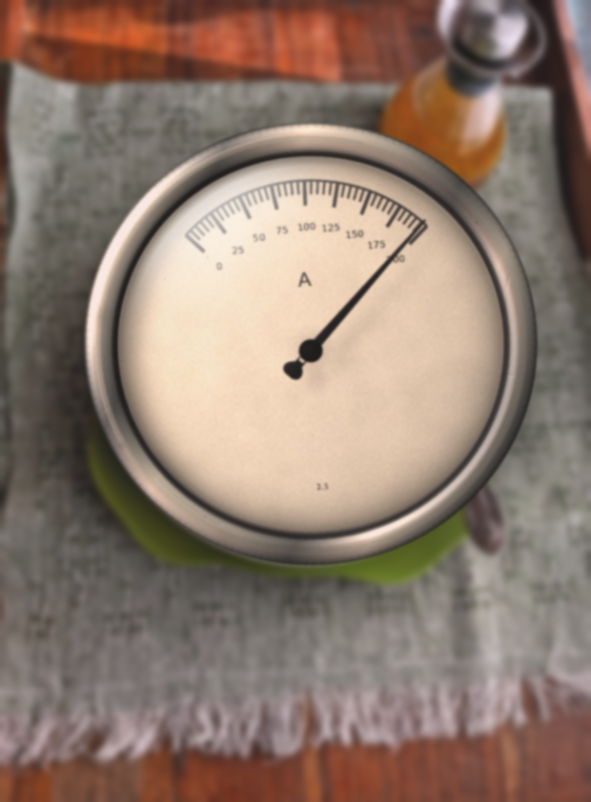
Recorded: 195 (A)
